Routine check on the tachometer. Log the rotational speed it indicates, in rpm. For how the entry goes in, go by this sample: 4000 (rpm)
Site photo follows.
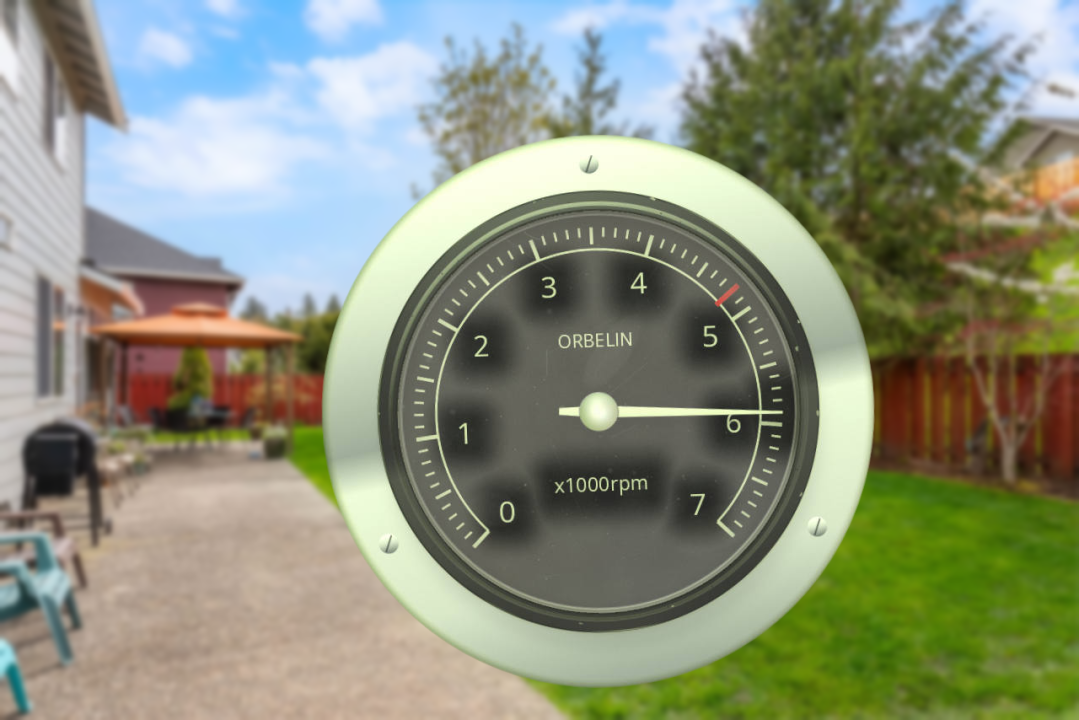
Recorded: 5900 (rpm)
